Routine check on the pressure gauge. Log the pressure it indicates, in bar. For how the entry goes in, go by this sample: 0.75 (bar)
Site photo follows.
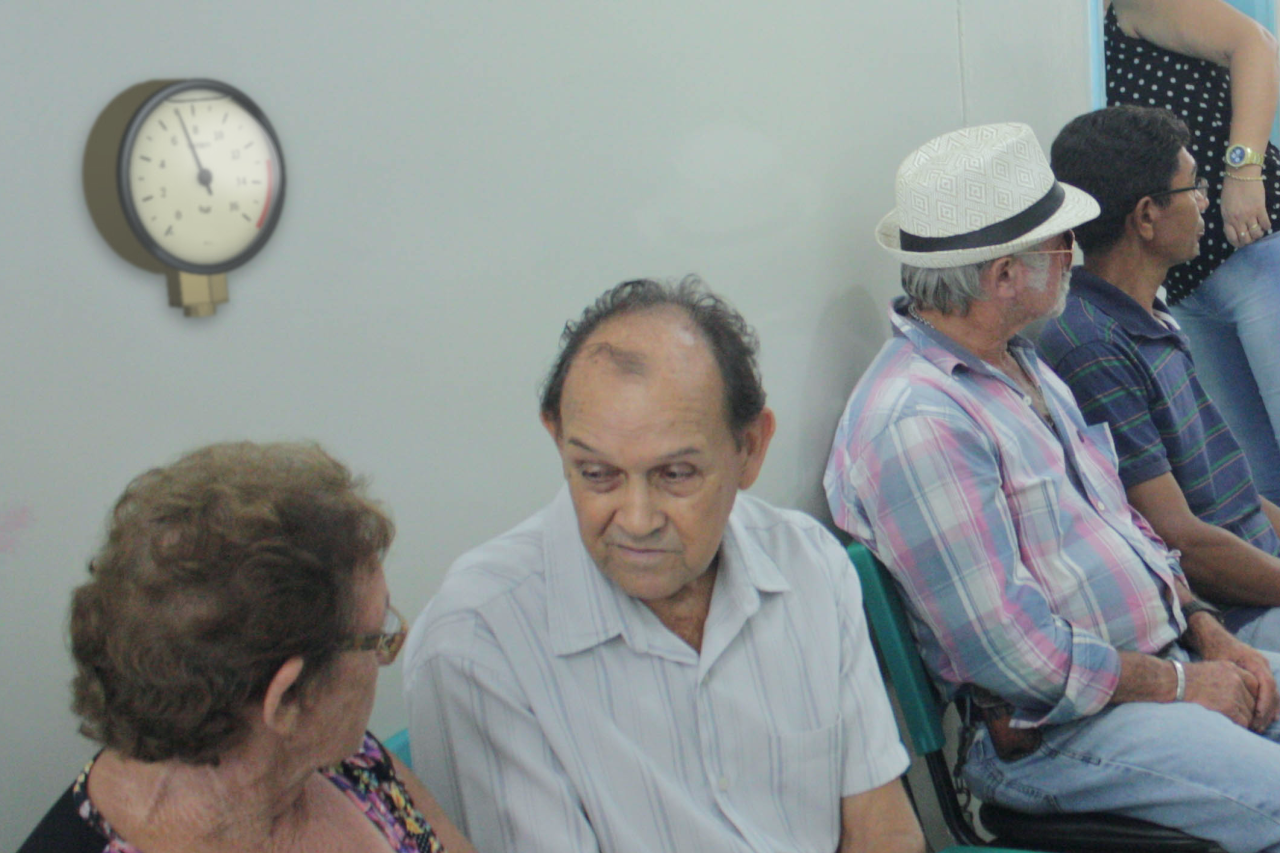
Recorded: 7 (bar)
